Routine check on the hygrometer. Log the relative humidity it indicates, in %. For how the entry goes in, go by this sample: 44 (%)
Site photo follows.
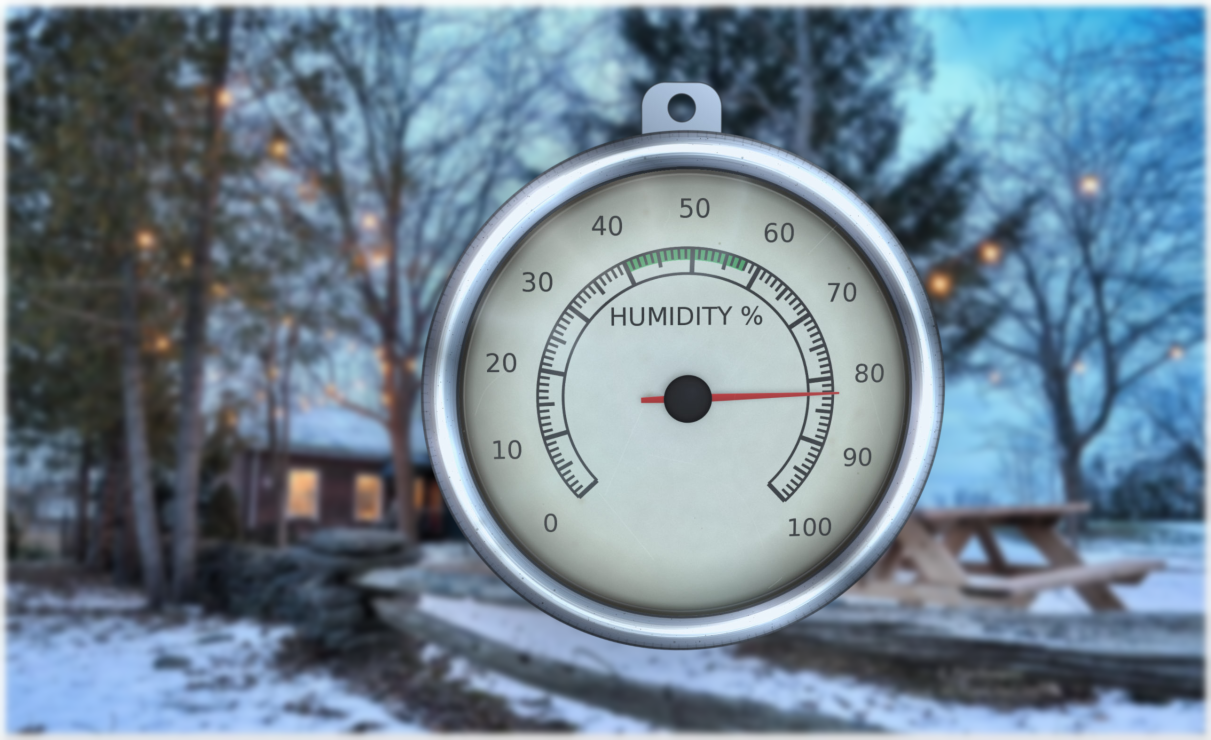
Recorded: 82 (%)
